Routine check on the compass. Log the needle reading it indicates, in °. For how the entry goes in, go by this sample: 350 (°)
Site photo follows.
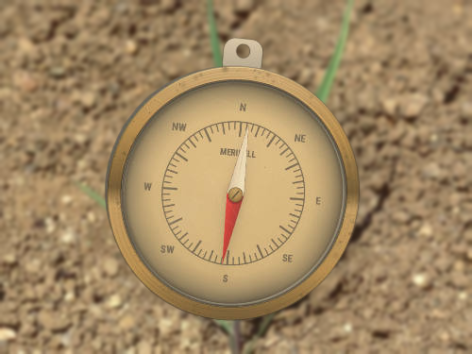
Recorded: 185 (°)
